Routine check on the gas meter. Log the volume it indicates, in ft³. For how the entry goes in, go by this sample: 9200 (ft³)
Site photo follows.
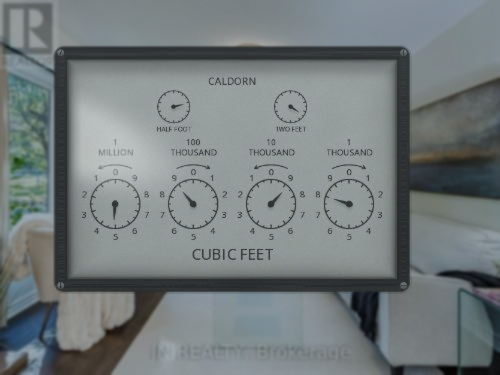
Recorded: 488800 (ft³)
